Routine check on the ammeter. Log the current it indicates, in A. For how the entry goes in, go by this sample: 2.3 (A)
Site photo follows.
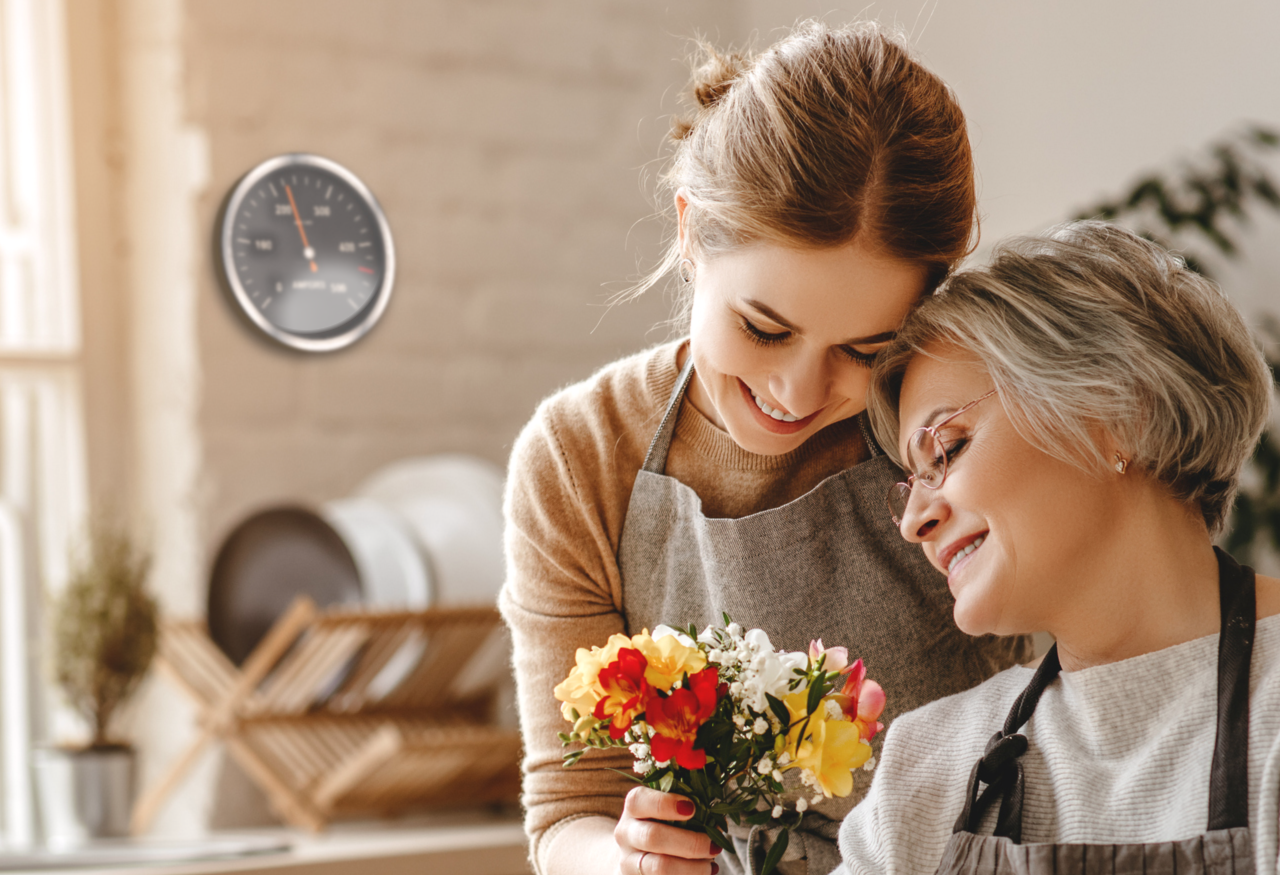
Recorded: 220 (A)
